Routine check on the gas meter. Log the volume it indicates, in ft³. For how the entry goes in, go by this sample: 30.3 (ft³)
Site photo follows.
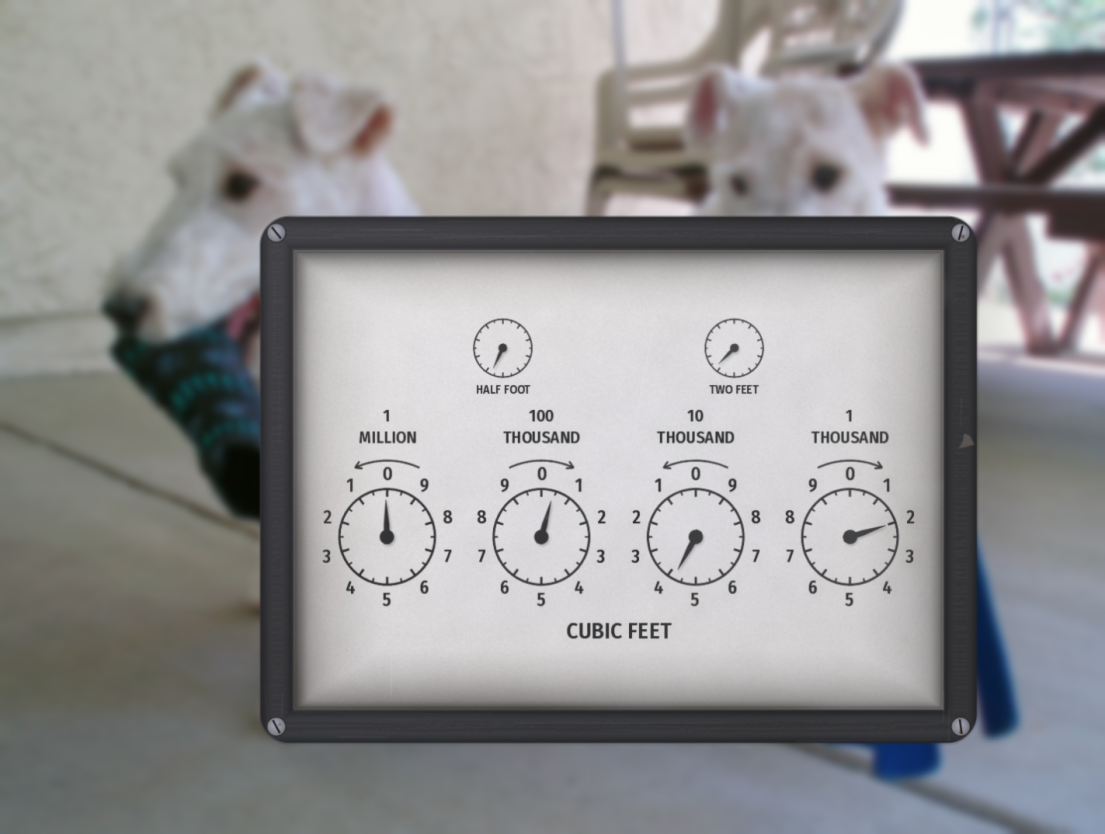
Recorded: 4200 (ft³)
